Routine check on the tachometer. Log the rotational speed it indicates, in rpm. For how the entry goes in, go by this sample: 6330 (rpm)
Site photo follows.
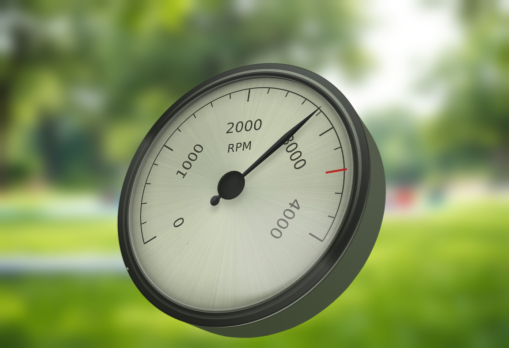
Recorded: 2800 (rpm)
